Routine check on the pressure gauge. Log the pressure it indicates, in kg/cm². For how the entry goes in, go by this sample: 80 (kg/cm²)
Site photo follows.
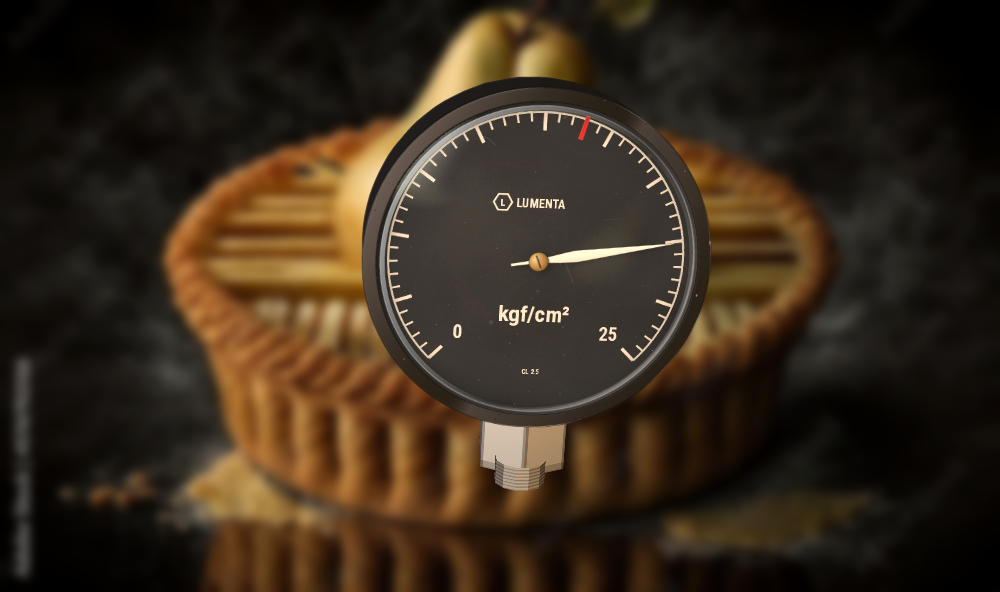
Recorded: 20 (kg/cm²)
